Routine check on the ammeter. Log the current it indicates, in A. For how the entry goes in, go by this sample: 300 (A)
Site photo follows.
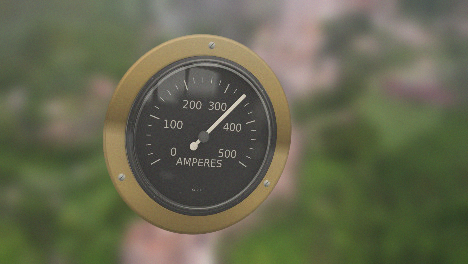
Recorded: 340 (A)
